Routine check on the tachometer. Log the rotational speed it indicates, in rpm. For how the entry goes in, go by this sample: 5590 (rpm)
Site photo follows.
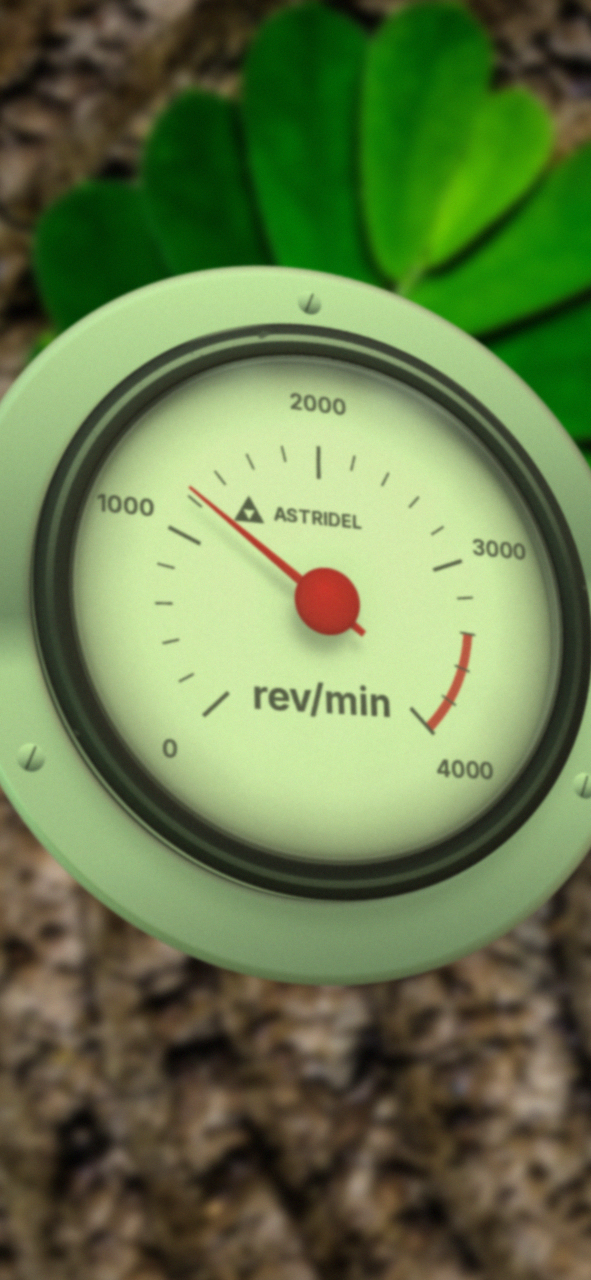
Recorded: 1200 (rpm)
